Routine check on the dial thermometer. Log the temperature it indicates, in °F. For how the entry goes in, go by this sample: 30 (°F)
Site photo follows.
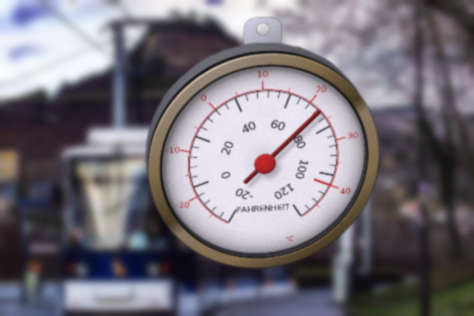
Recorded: 72 (°F)
